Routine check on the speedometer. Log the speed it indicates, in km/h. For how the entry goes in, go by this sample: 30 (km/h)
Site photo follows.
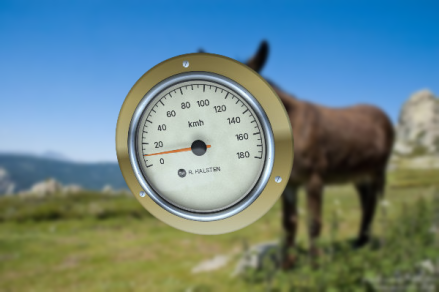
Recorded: 10 (km/h)
